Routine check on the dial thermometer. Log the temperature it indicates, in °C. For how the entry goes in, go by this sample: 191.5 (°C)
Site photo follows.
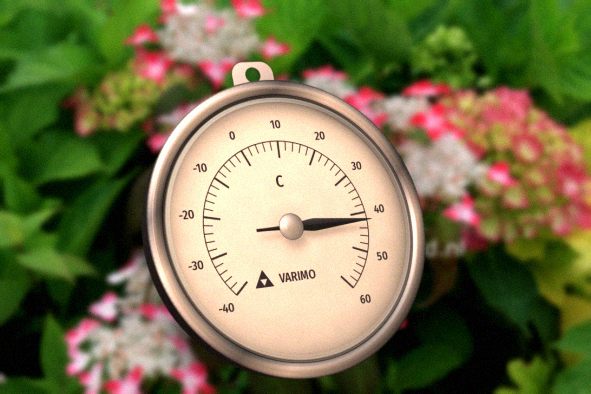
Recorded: 42 (°C)
